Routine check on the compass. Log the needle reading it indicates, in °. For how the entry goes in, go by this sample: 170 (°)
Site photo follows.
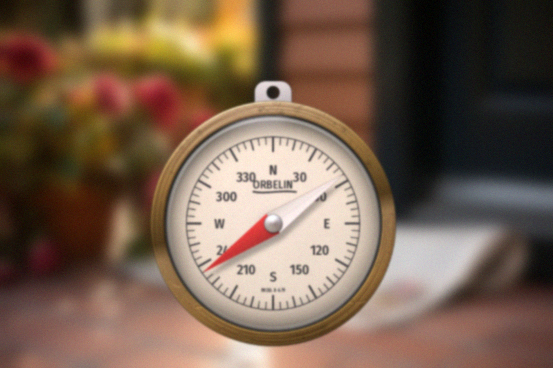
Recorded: 235 (°)
